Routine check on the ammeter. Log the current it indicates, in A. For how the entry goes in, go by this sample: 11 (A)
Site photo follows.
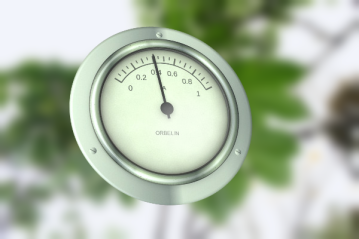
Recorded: 0.4 (A)
